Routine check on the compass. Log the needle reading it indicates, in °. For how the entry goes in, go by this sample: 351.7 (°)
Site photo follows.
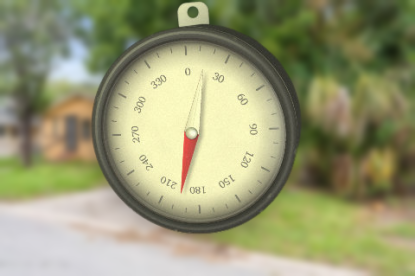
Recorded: 195 (°)
